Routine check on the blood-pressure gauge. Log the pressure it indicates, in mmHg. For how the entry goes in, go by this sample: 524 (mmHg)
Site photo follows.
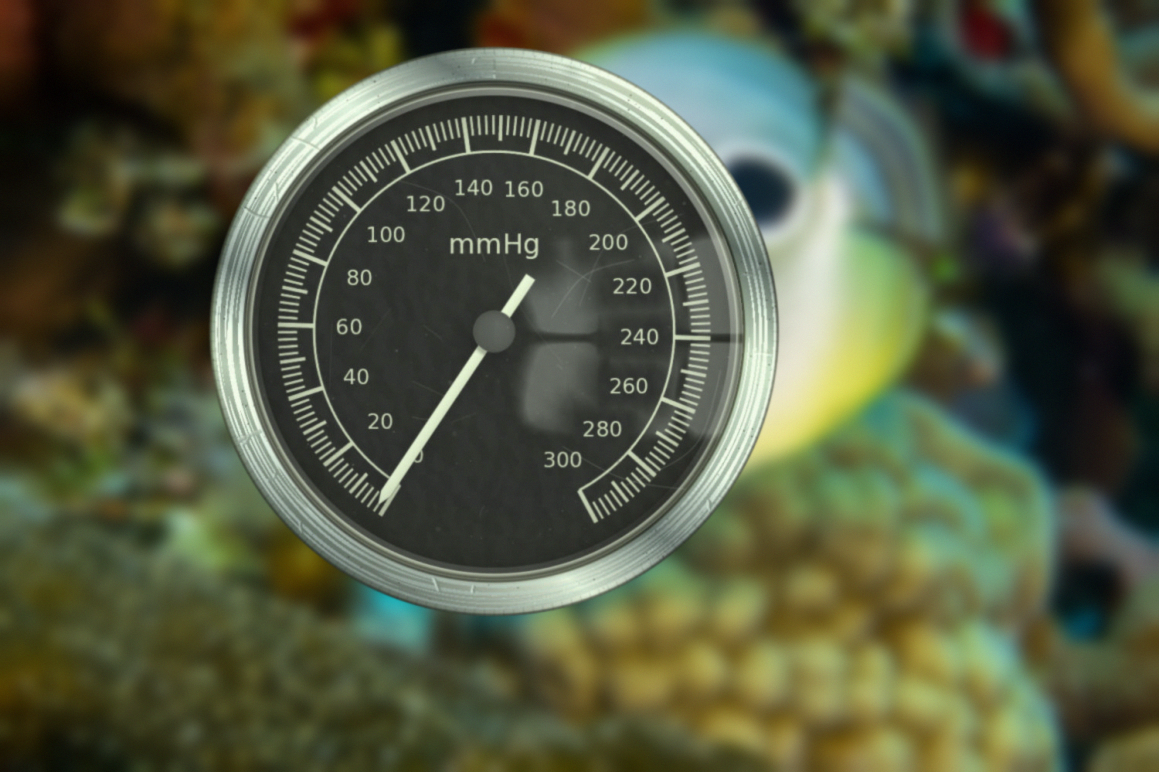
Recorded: 2 (mmHg)
